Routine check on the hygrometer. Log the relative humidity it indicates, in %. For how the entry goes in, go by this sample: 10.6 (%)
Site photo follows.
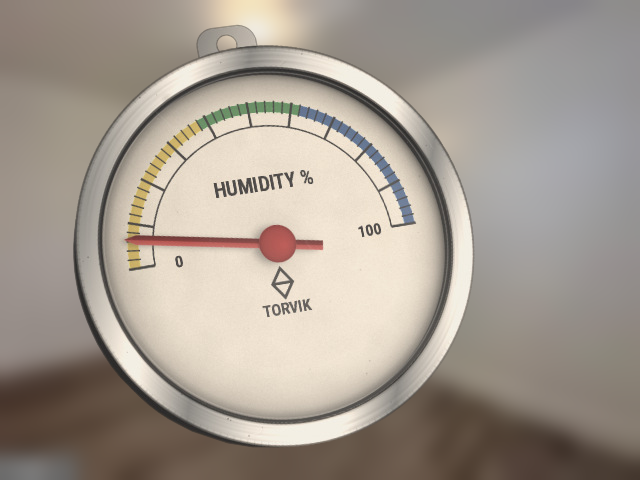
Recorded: 6 (%)
